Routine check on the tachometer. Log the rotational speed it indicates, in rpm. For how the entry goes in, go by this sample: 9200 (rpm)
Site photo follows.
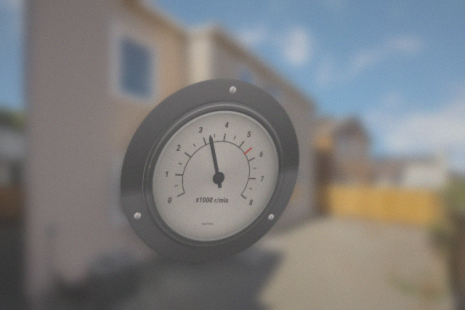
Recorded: 3250 (rpm)
